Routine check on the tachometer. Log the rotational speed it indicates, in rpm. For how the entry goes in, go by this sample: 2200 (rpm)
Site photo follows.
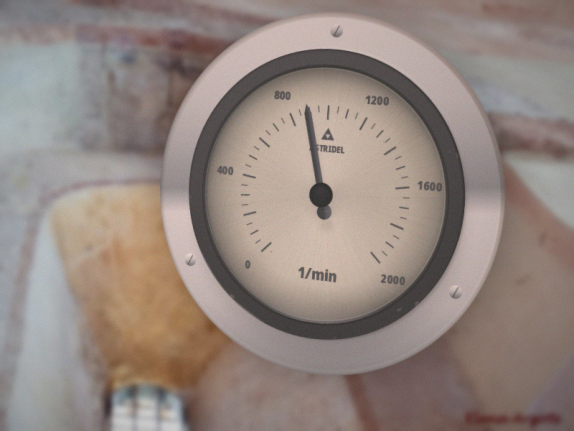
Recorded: 900 (rpm)
